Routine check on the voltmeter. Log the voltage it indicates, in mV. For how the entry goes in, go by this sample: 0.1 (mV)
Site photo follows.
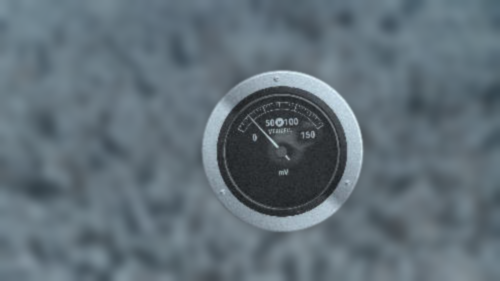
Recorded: 25 (mV)
